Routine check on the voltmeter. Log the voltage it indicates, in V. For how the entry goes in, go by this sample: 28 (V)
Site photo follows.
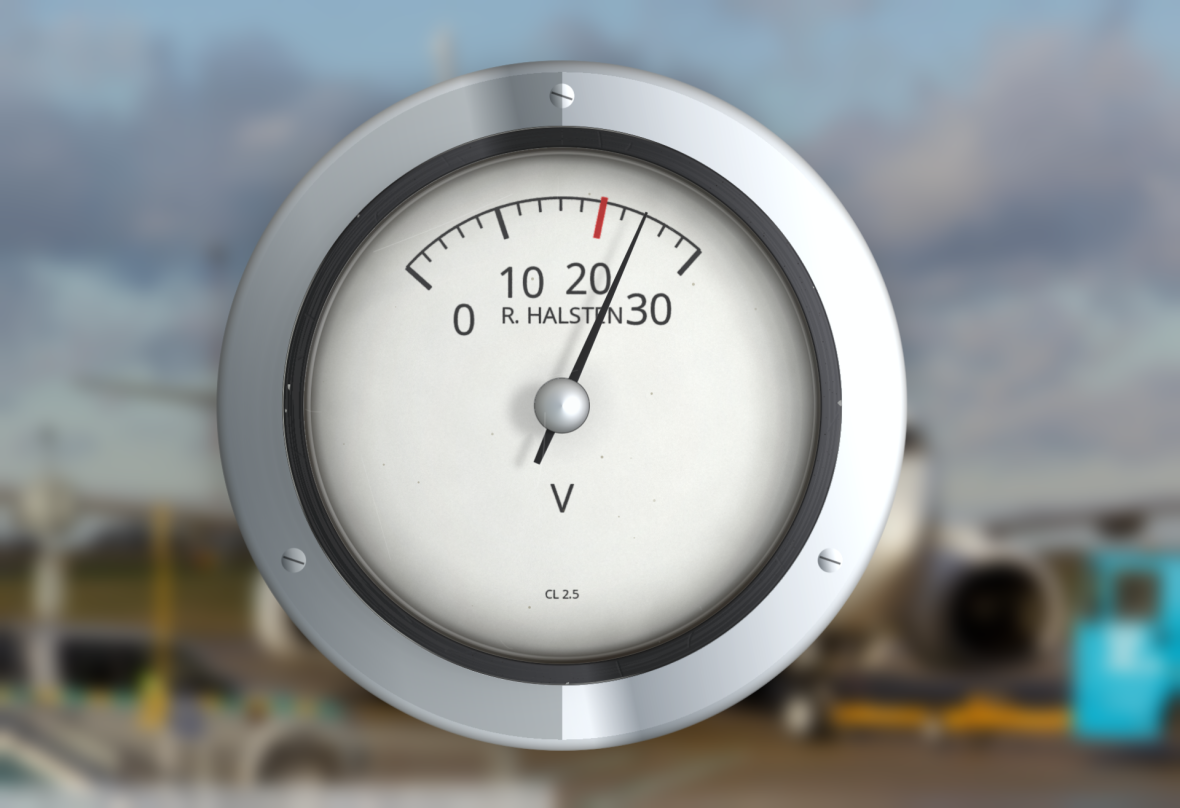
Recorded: 24 (V)
